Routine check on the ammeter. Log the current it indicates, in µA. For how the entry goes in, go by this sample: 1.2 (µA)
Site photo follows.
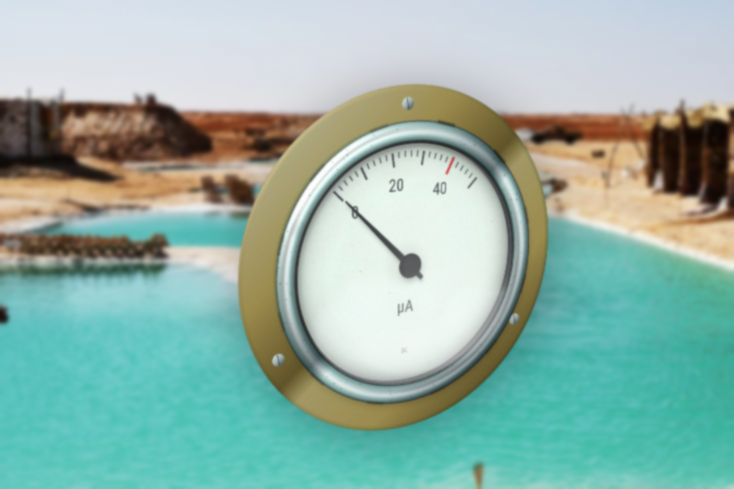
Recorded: 0 (µA)
